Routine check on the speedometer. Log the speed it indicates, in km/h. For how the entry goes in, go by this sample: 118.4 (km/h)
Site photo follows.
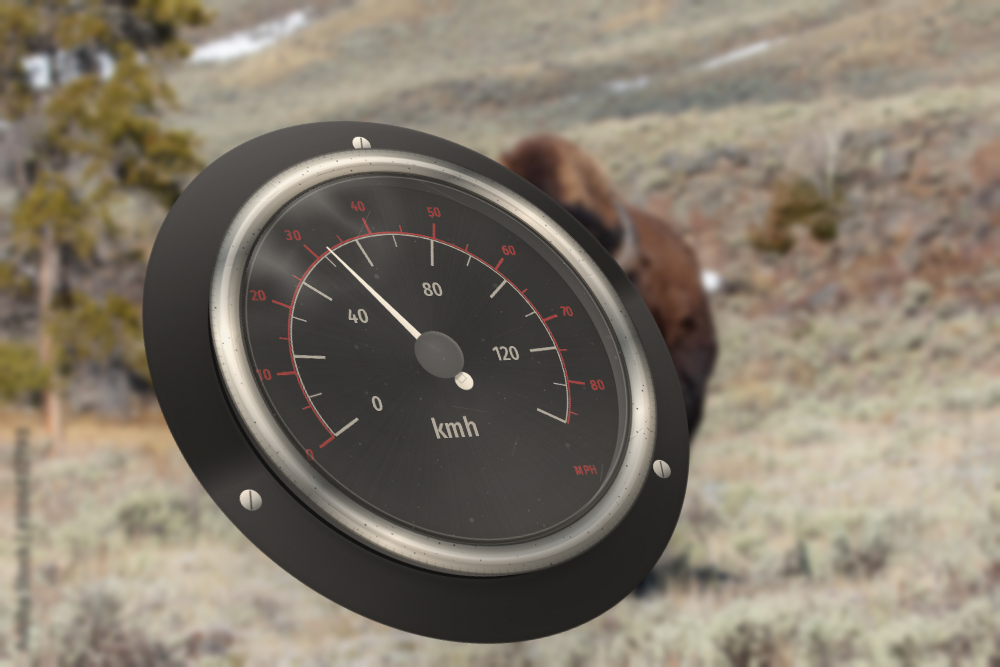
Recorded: 50 (km/h)
